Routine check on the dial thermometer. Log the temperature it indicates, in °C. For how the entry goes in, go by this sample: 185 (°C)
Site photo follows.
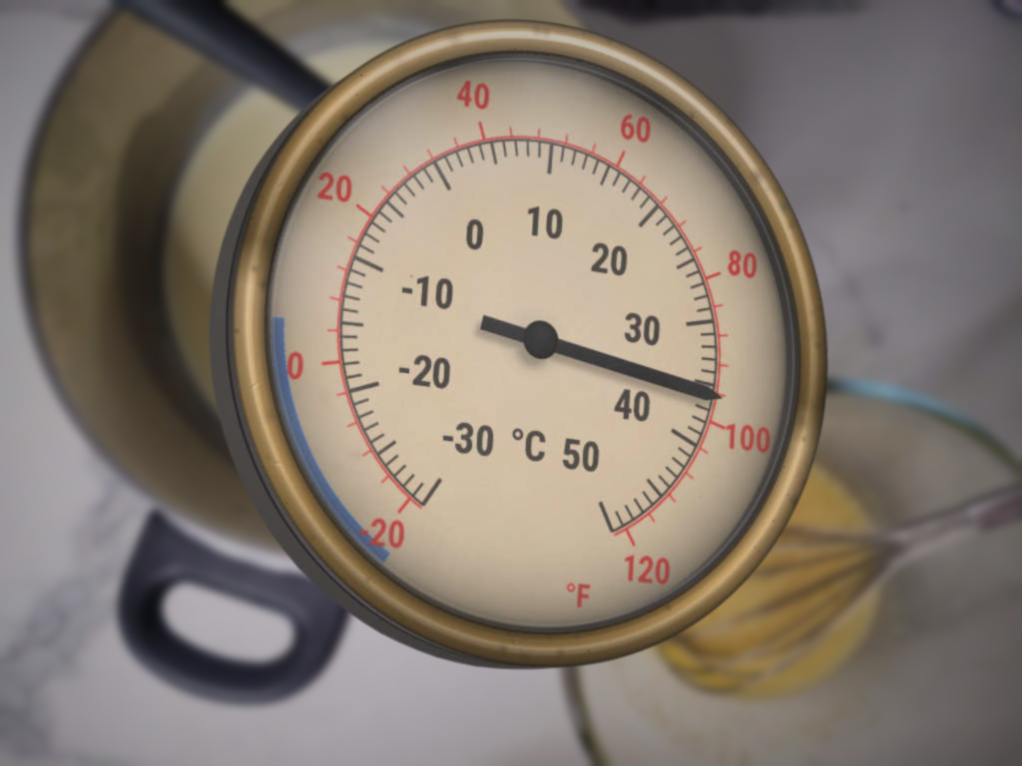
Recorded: 36 (°C)
